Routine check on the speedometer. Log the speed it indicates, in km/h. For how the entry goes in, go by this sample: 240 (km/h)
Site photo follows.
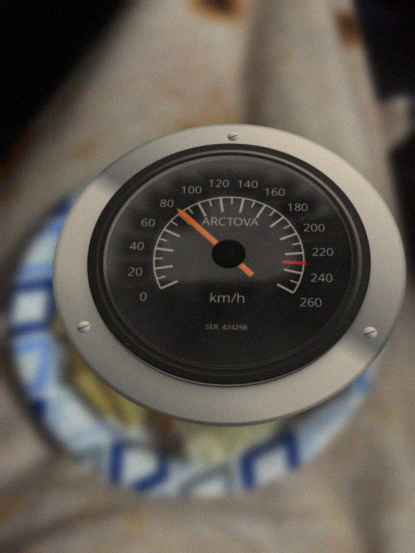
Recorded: 80 (km/h)
